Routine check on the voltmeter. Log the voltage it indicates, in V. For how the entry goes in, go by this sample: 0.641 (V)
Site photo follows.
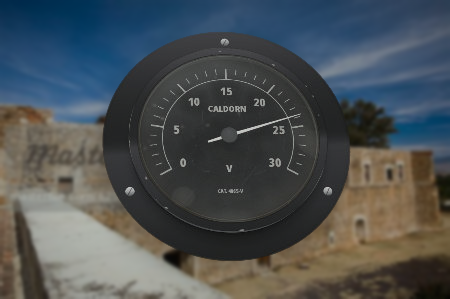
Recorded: 24 (V)
